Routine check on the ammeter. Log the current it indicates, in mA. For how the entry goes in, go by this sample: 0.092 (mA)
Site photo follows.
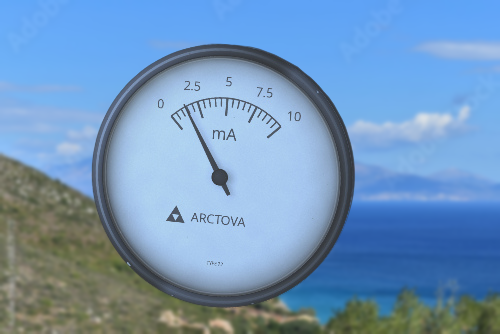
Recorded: 1.5 (mA)
